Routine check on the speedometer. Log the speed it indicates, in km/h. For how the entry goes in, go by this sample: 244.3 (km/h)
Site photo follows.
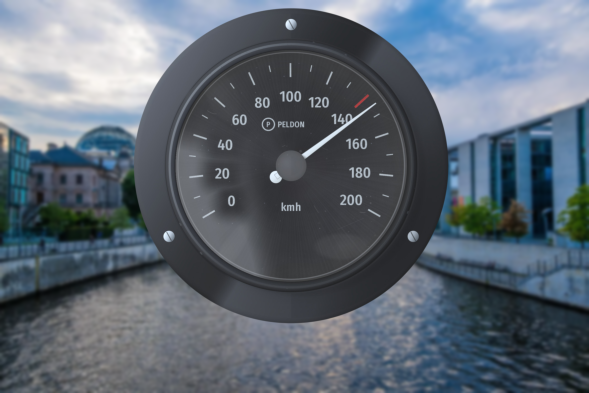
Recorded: 145 (km/h)
